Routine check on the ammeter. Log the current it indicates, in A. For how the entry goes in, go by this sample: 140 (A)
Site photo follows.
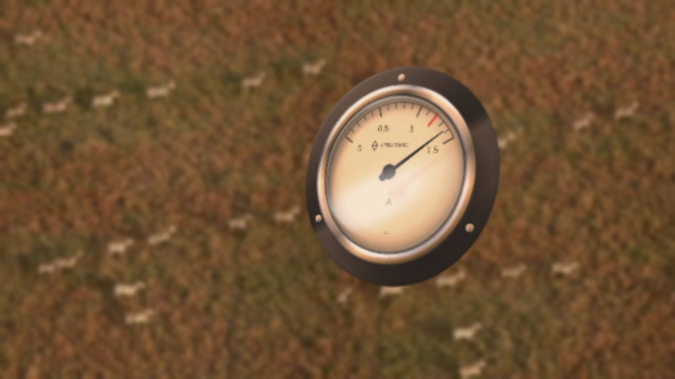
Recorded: 1.4 (A)
